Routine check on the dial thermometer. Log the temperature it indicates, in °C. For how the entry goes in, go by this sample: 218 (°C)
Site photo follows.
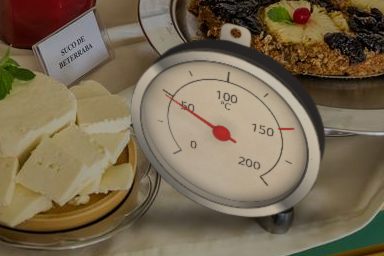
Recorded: 50 (°C)
